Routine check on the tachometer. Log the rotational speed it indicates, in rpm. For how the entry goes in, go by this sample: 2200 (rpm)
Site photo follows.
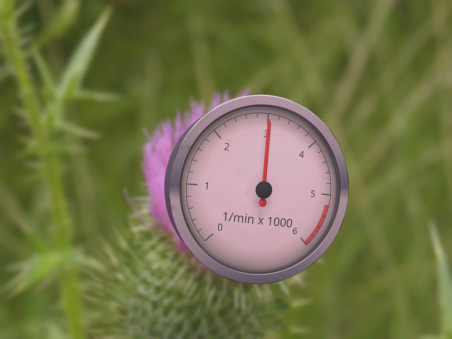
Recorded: 3000 (rpm)
